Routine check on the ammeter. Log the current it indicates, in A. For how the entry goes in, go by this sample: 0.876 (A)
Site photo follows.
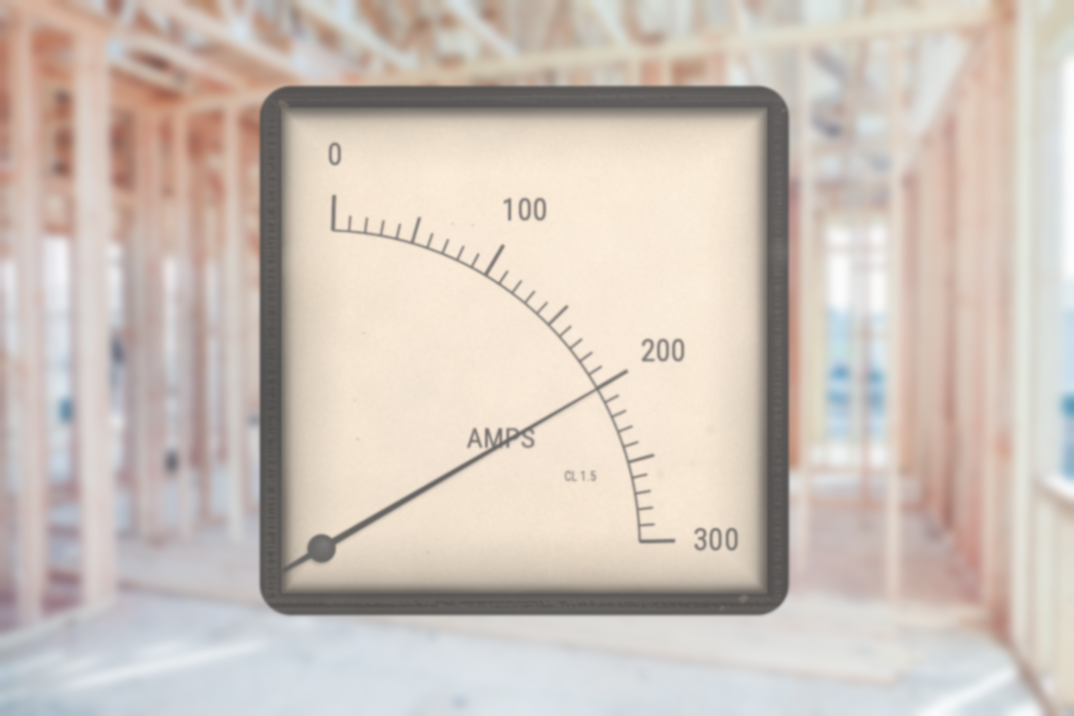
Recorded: 200 (A)
